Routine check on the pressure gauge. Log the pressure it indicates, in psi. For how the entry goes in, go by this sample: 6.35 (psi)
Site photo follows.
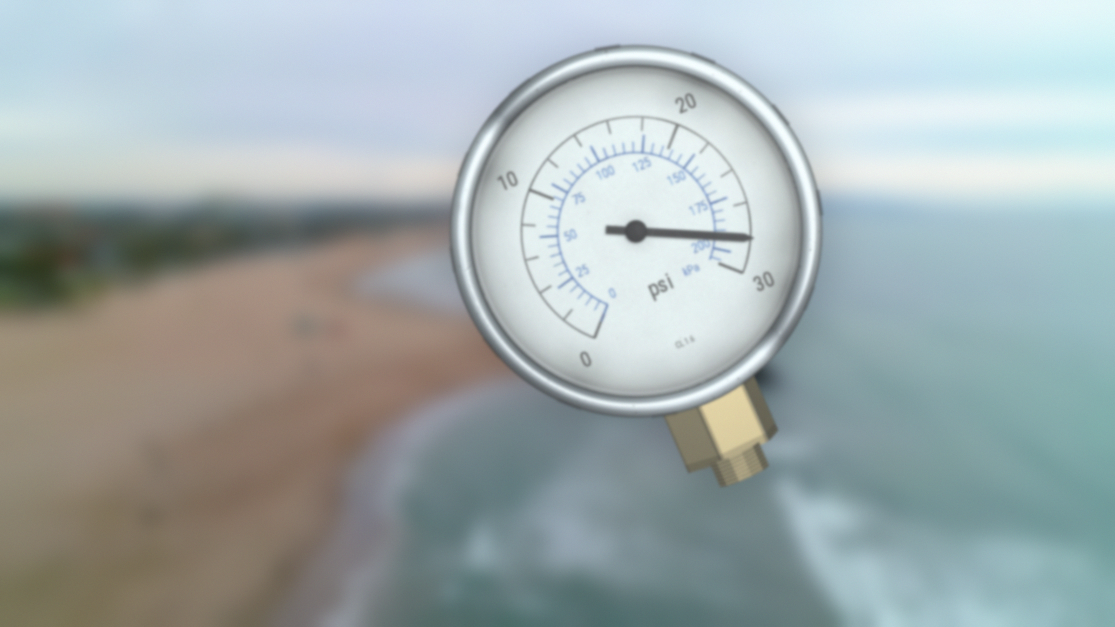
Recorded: 28 (psi)
